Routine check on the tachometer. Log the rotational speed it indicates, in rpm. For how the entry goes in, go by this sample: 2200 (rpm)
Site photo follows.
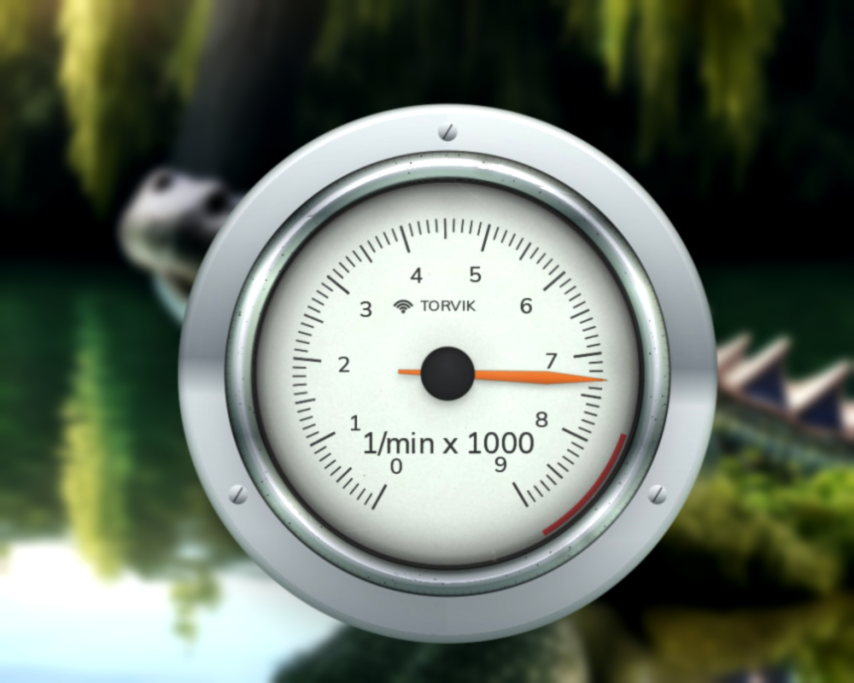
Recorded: 7300 (rpm)
